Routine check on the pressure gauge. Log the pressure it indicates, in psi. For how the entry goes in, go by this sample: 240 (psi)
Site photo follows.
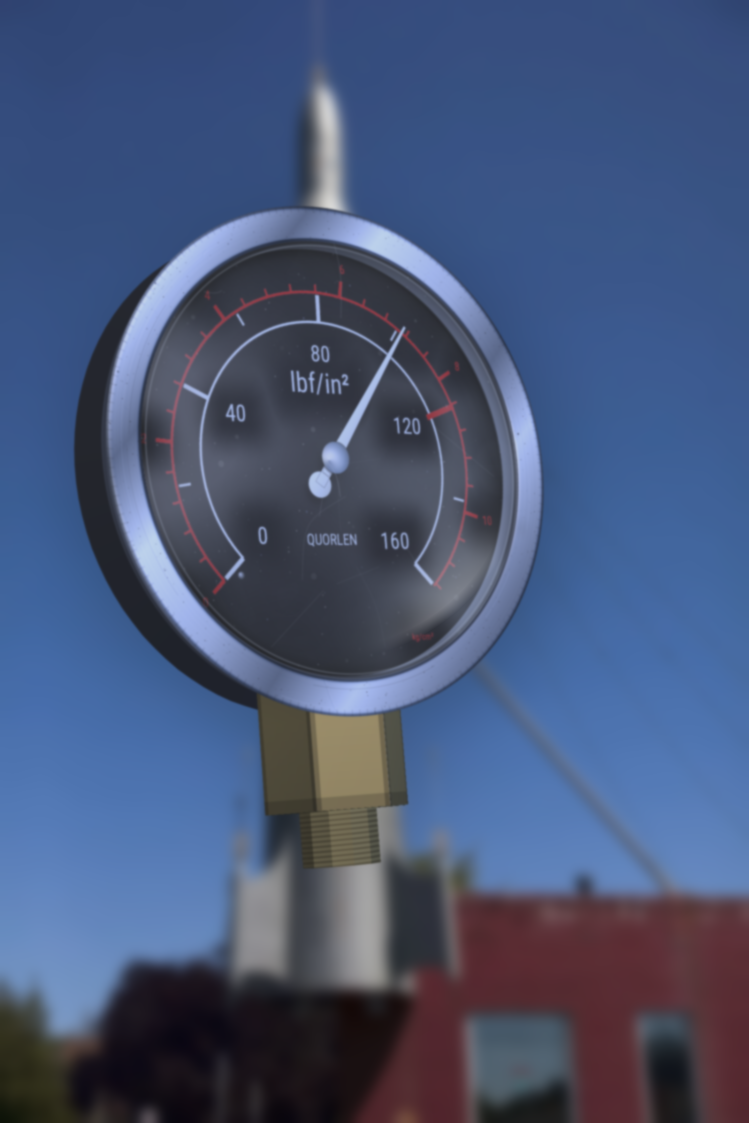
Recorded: 100 (psi)
